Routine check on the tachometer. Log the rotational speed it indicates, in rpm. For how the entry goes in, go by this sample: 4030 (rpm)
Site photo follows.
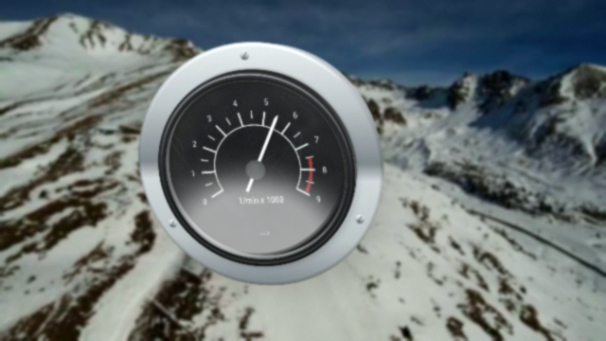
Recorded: 5500 (rpm)
